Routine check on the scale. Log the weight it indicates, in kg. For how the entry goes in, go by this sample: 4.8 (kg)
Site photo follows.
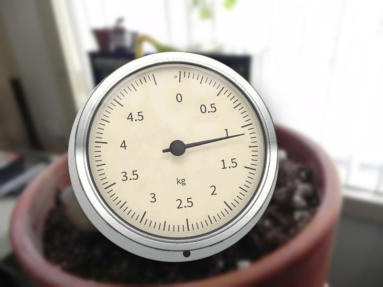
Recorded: 1.1 (kg)
